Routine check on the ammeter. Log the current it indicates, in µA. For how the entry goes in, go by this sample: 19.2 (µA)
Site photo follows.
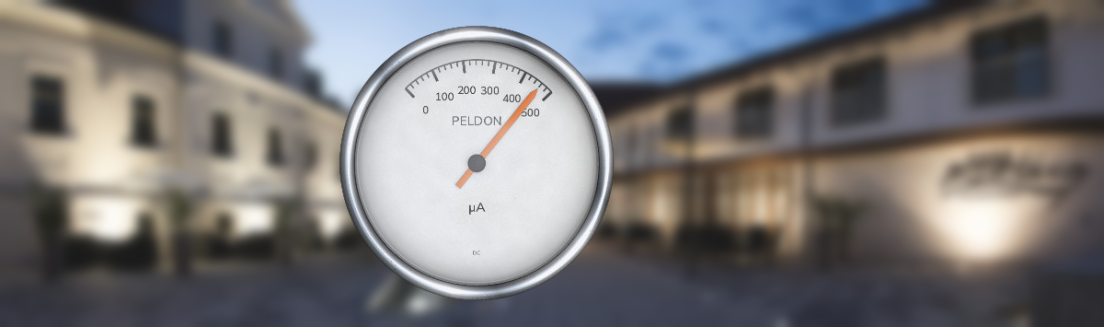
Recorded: 460 (µA)
